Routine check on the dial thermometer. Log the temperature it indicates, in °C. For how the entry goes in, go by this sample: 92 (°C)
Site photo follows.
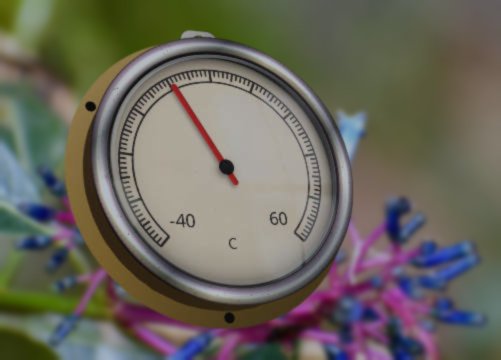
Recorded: 0 (°C)
